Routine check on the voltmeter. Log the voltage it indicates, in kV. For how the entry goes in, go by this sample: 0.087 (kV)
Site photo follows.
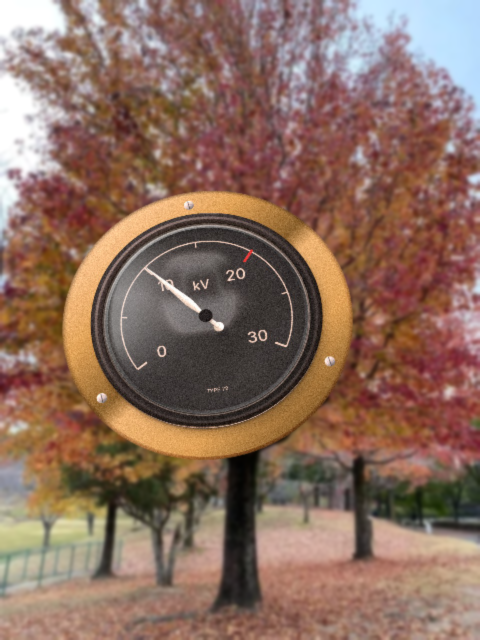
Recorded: 10 (kV)
